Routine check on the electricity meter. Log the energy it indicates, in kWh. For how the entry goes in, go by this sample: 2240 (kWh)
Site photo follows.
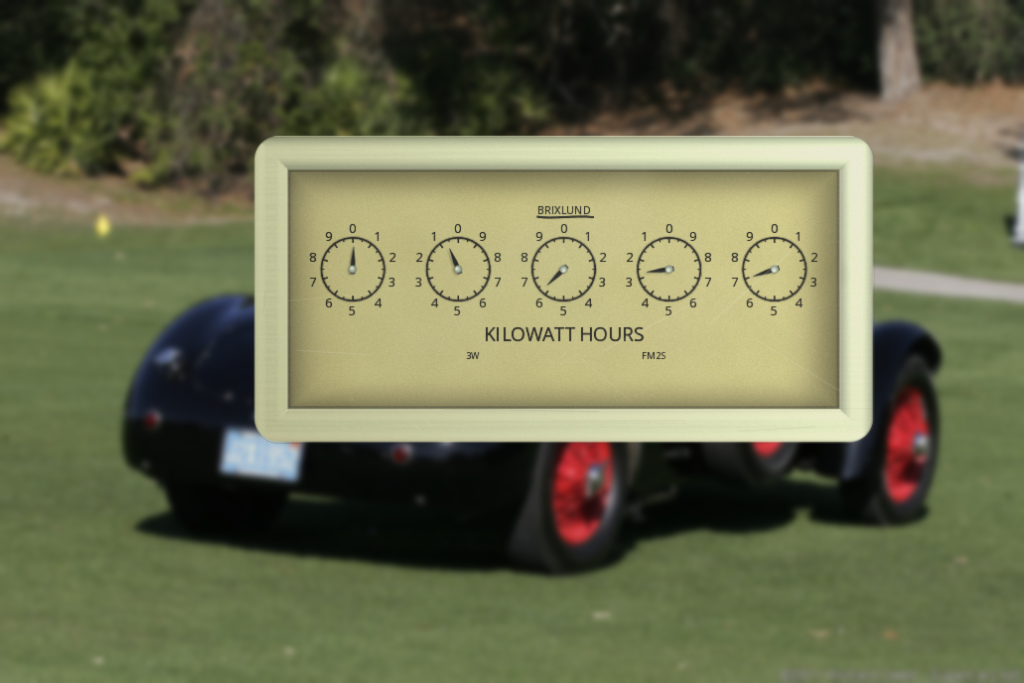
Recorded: 627 (kWh)
